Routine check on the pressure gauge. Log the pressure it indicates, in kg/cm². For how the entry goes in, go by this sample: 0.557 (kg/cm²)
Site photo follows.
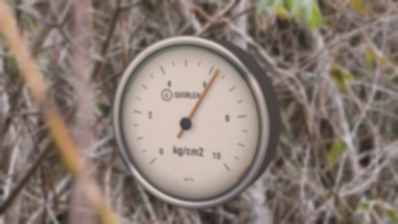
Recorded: 6.25 (kg/cm²)
